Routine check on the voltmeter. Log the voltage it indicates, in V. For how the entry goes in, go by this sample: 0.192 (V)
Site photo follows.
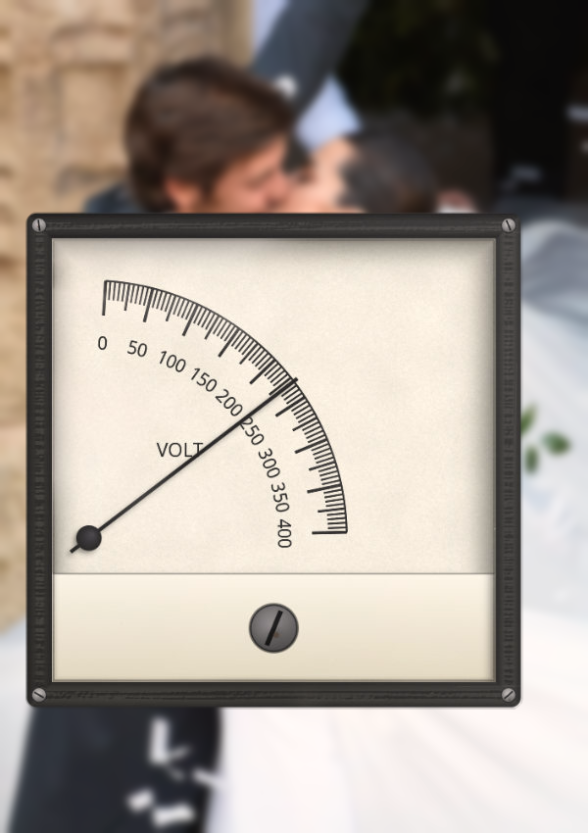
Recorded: 230 (V)
